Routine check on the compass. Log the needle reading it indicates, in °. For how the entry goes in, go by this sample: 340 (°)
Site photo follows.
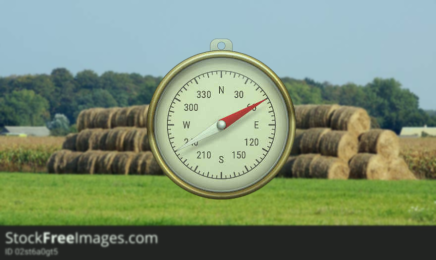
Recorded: 60 (°)
